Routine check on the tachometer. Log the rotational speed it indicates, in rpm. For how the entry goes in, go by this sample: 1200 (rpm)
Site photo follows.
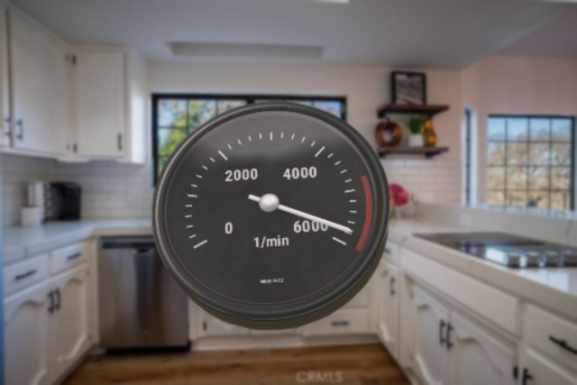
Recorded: 5800 (rpm)
